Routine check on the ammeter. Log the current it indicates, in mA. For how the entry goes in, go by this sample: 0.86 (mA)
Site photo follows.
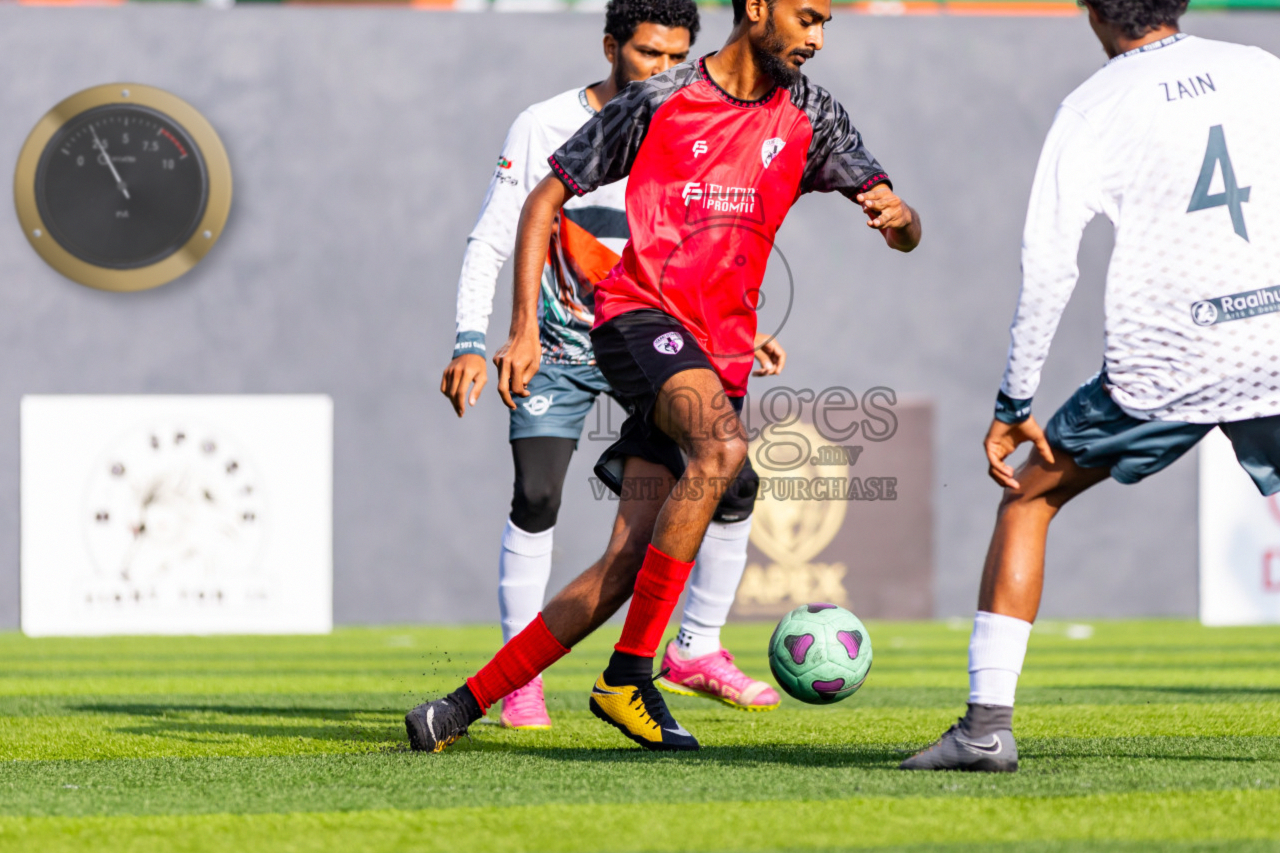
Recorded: 2.5 (mA)
